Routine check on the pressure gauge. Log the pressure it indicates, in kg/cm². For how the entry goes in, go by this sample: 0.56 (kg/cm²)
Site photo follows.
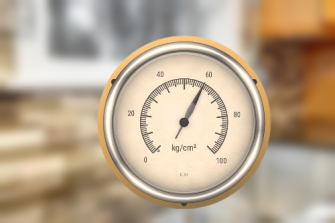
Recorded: 60 (kg/cm²)
